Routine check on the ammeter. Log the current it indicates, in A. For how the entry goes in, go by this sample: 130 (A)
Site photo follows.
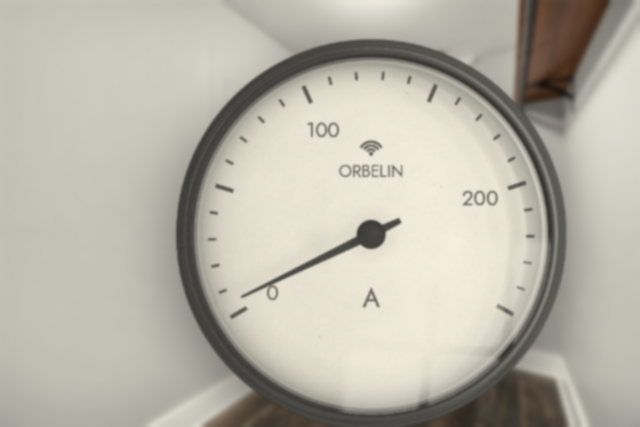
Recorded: 5 (A)
